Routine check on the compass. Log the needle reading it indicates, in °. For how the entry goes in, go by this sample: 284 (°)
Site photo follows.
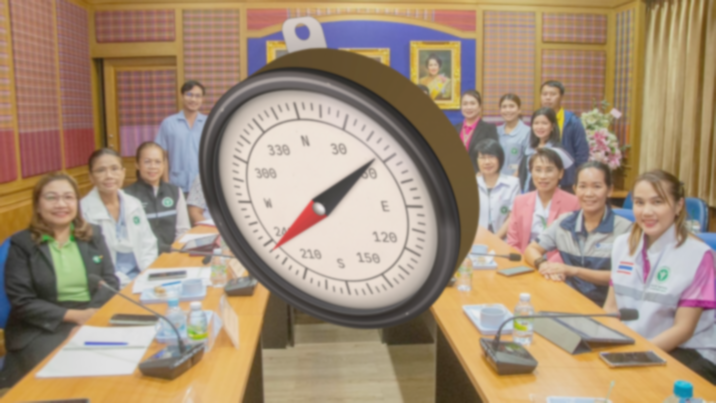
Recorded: 235 (°)
